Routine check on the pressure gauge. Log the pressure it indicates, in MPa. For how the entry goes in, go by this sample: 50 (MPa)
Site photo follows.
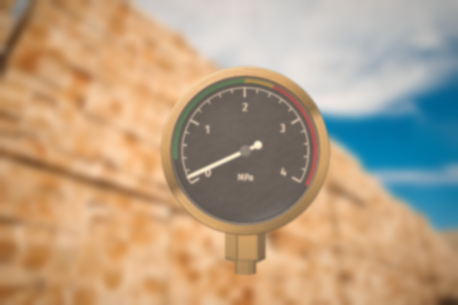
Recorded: 0.1 (MPa)
